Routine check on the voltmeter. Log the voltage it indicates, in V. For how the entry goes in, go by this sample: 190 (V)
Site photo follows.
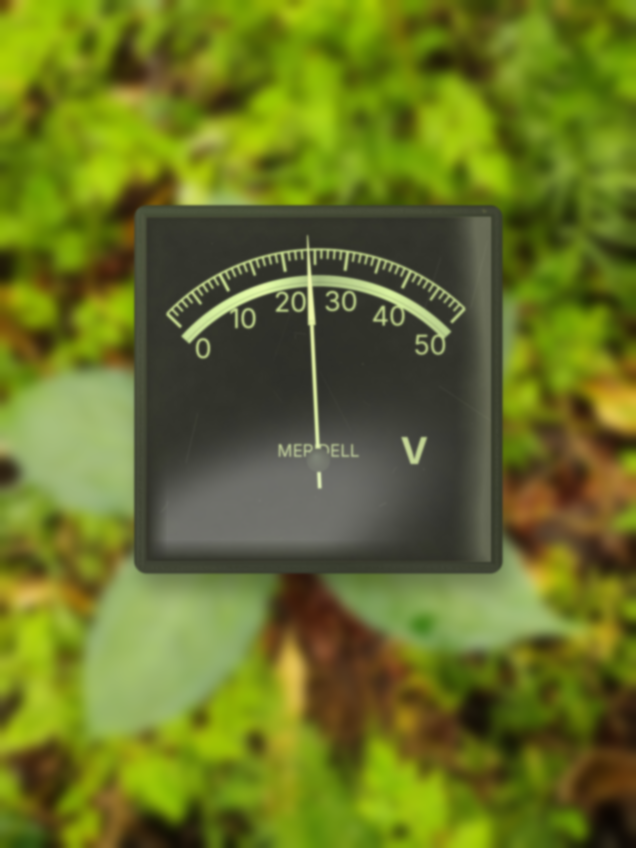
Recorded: 24 (V)
